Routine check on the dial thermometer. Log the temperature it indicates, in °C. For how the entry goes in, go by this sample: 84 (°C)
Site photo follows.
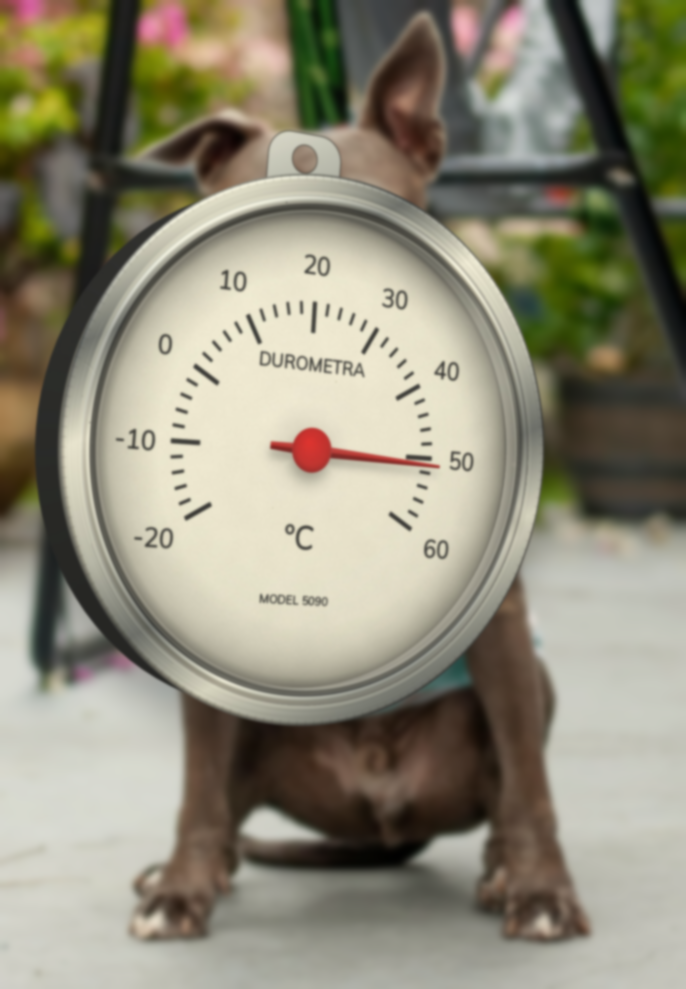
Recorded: 51 (°C)
